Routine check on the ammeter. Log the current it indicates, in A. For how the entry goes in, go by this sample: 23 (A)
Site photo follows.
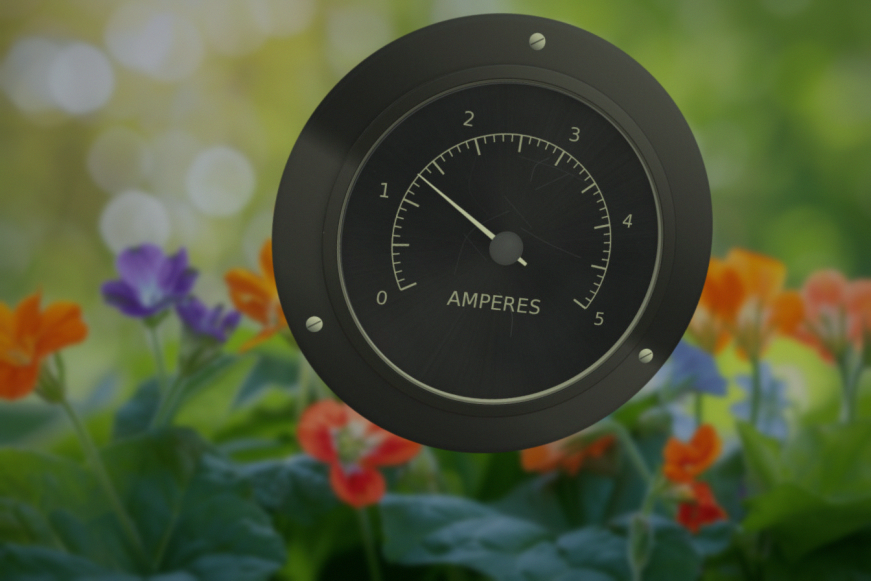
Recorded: 1.3 (A)
